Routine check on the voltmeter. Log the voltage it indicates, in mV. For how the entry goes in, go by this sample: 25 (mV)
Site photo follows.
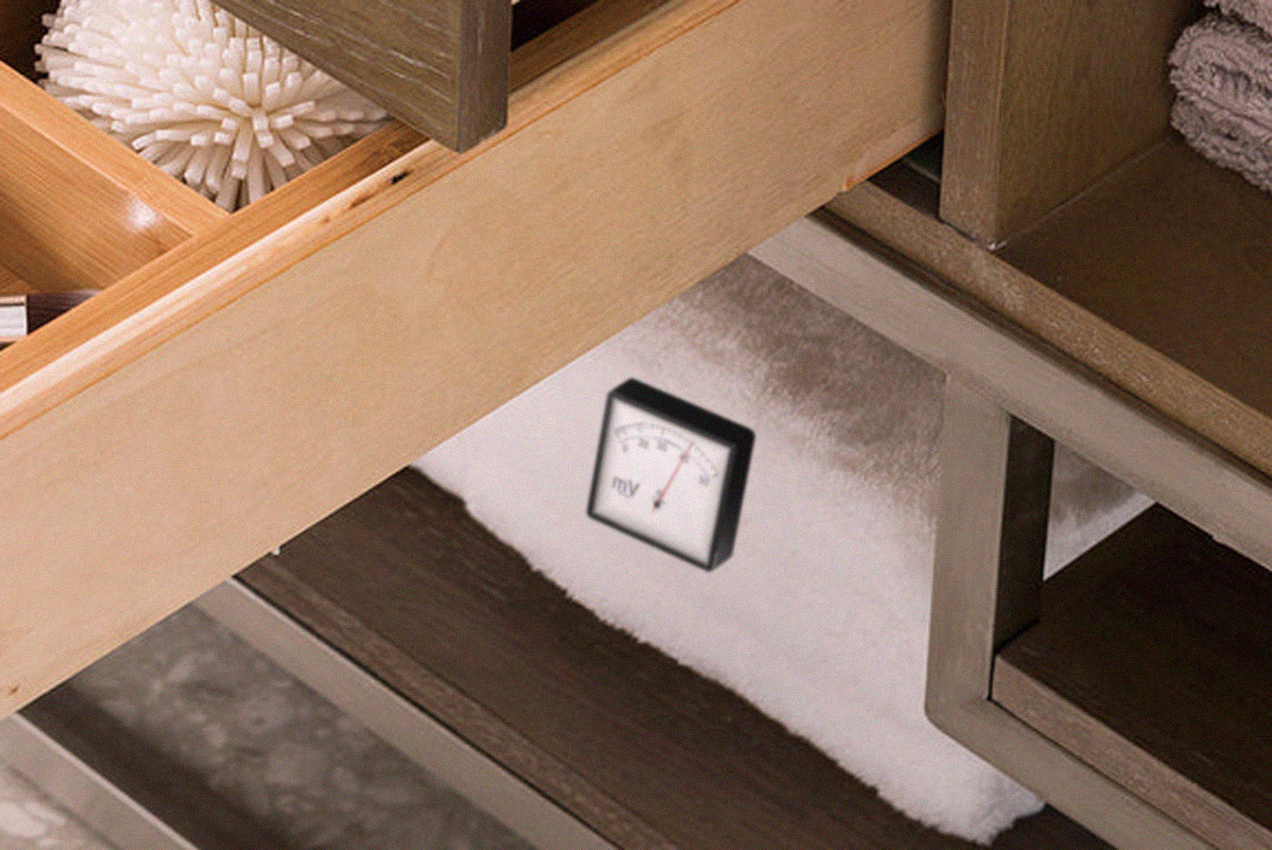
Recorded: 40 (mV)
